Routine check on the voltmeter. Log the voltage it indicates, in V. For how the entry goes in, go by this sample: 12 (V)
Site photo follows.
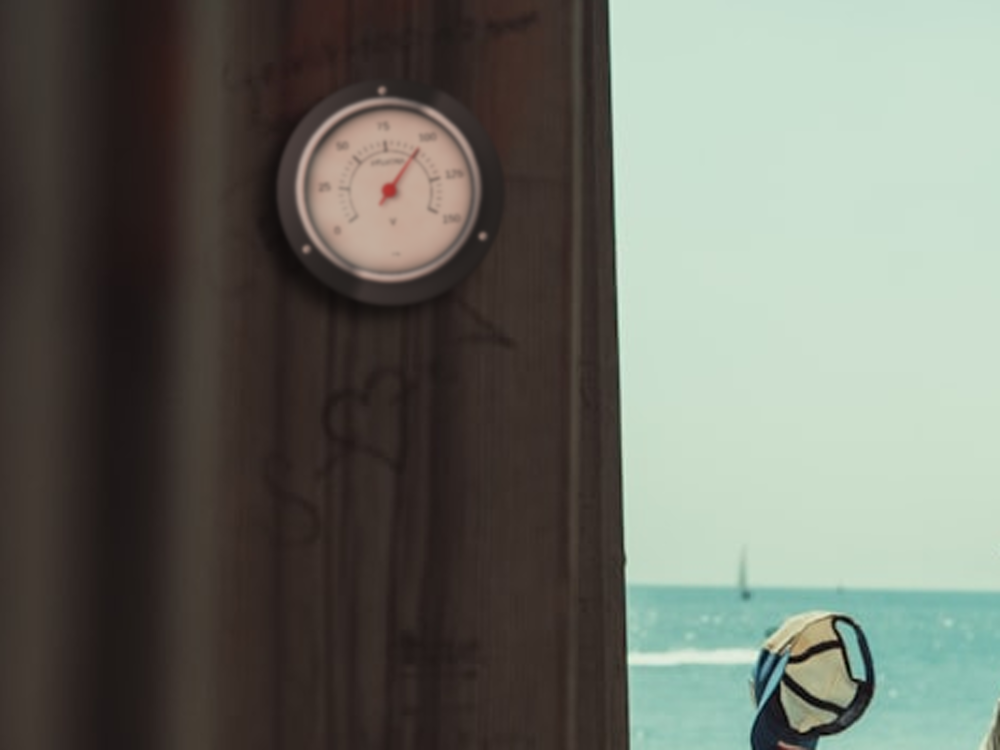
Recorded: 100 (V)
